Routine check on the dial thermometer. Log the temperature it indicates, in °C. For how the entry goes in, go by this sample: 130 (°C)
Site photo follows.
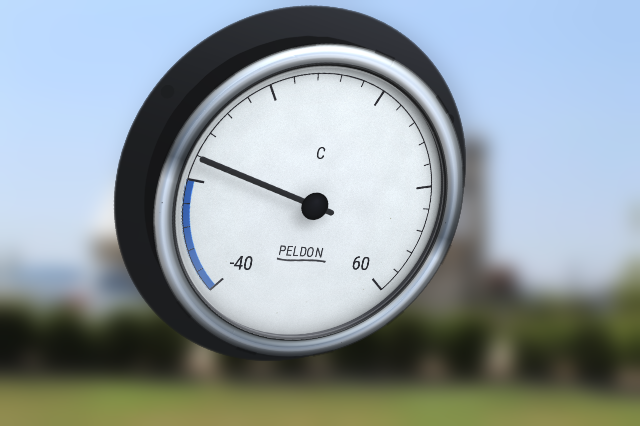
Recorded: -16 (°C)
